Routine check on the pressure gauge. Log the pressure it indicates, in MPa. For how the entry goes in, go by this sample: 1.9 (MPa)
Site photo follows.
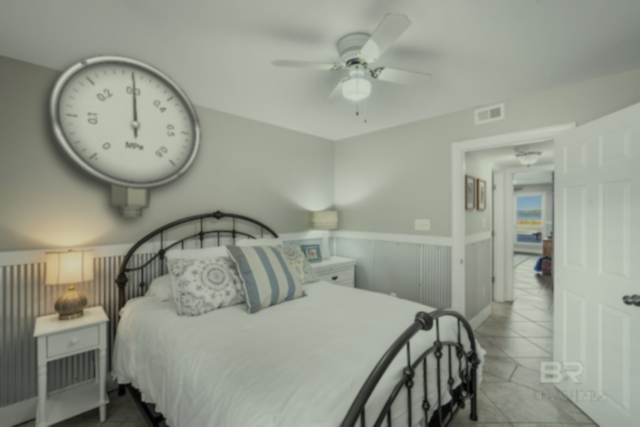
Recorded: 0.3 (MPa)
